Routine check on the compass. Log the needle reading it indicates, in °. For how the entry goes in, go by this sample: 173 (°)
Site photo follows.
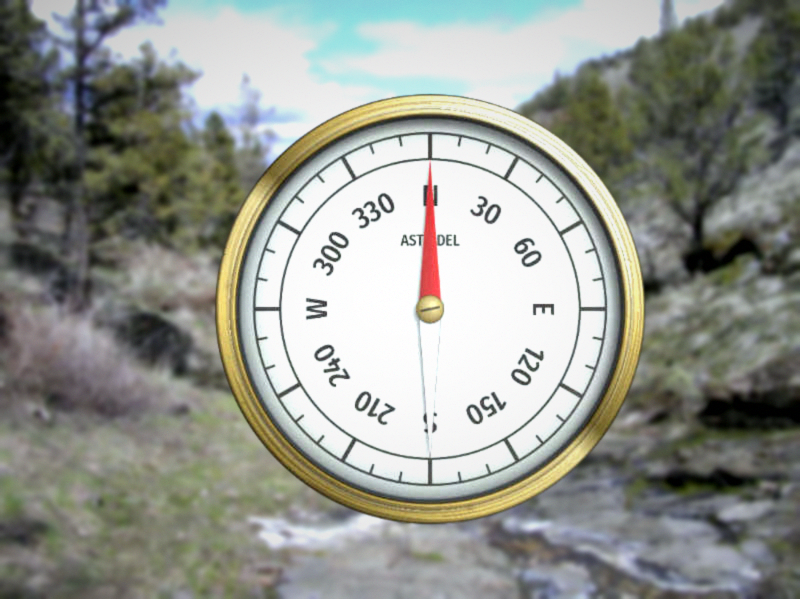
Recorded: 0 (°)
